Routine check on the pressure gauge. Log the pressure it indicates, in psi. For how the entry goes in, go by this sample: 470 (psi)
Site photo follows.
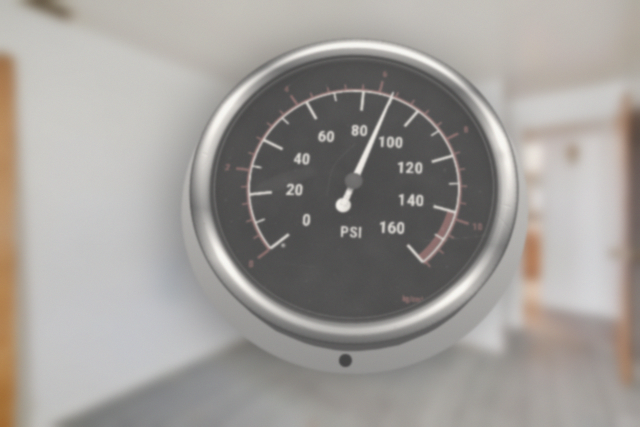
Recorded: 90 (psi)
